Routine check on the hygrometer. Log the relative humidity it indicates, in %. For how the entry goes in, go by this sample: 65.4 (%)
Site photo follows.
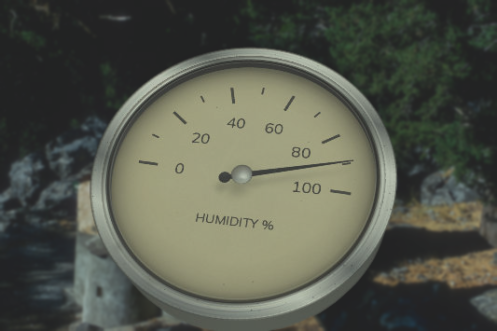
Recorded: 90 (%)
